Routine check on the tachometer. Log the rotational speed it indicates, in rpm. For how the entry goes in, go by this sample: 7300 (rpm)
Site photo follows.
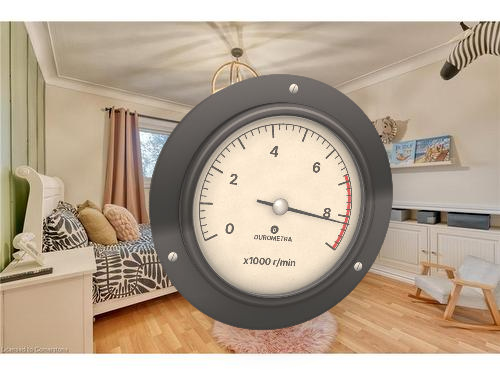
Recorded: 8200 (rpm)
